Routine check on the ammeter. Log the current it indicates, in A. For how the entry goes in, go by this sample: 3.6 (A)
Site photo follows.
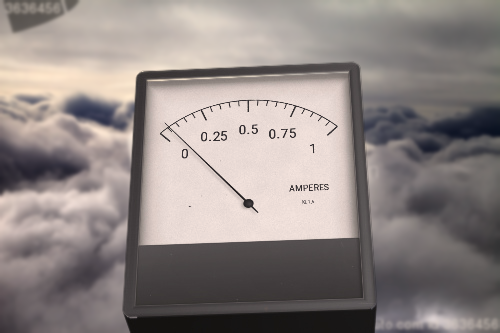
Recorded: 0.05 (A)
